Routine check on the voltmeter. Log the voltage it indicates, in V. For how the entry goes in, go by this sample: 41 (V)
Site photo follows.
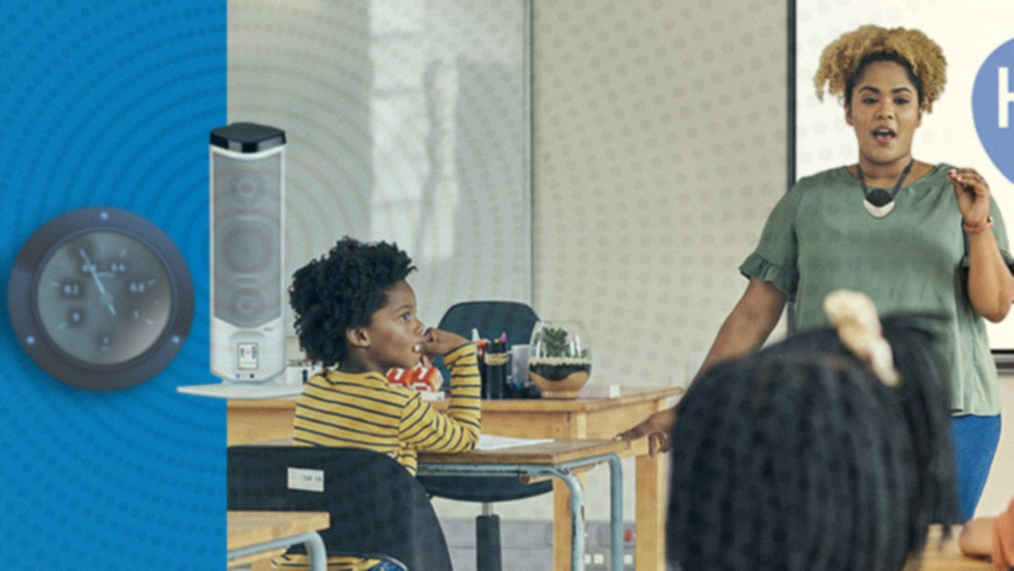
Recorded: 0.4 (V)
